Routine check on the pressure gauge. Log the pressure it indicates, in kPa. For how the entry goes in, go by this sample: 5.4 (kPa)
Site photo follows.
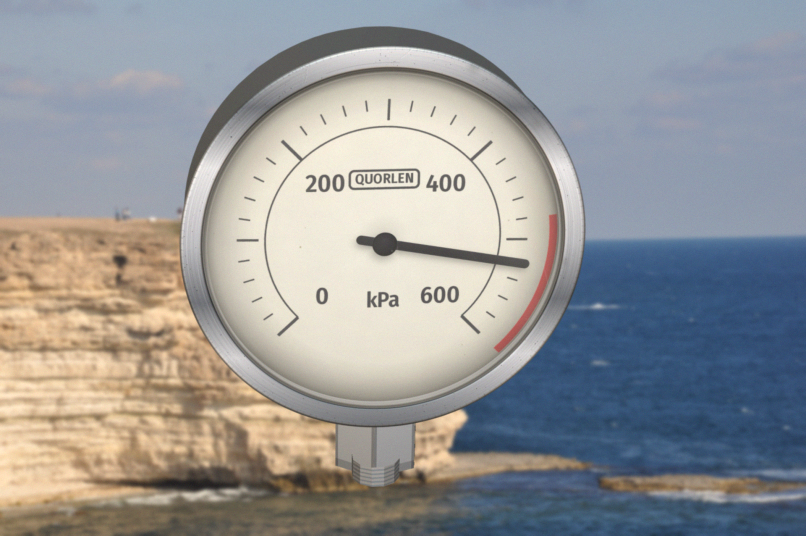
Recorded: 520 (kPa)
